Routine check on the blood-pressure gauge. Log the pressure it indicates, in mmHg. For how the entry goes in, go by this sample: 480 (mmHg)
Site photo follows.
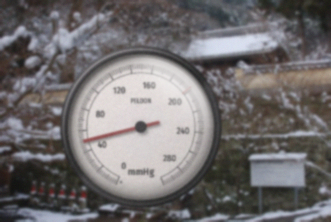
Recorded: 50 (mmHg)
